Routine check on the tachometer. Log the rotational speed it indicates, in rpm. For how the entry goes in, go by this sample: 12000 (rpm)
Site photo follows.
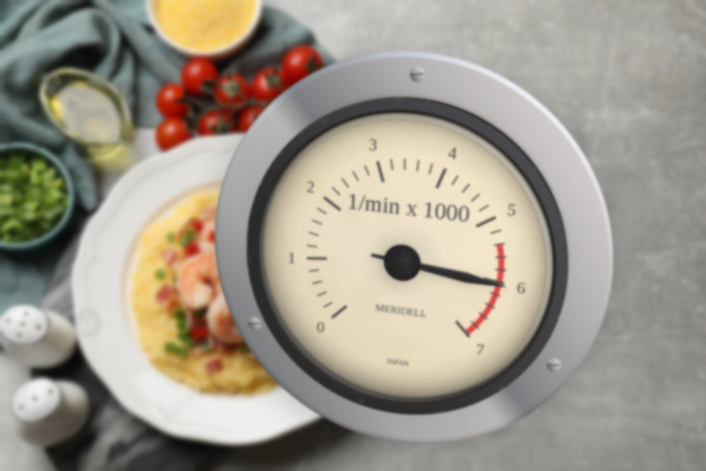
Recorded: 6000 (rpm)
